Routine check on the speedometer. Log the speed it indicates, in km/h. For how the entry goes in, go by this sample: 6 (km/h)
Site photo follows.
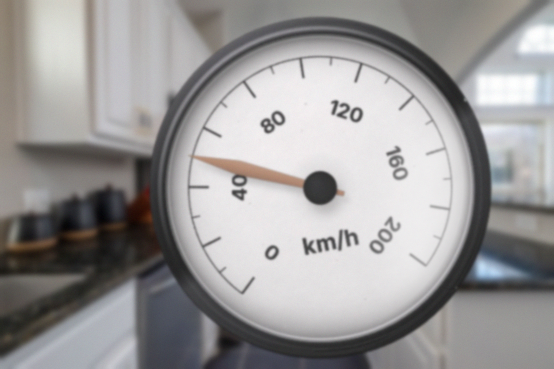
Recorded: 50 (km/h)
